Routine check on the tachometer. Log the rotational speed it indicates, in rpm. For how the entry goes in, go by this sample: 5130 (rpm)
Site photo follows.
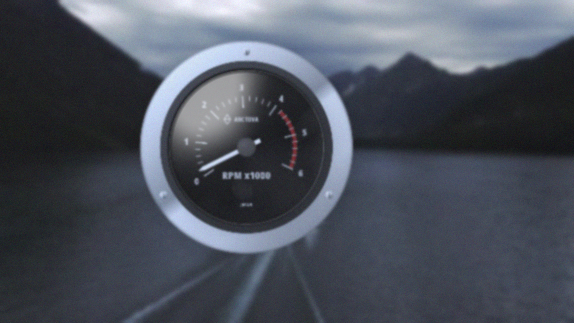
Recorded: 200 (rpm)
